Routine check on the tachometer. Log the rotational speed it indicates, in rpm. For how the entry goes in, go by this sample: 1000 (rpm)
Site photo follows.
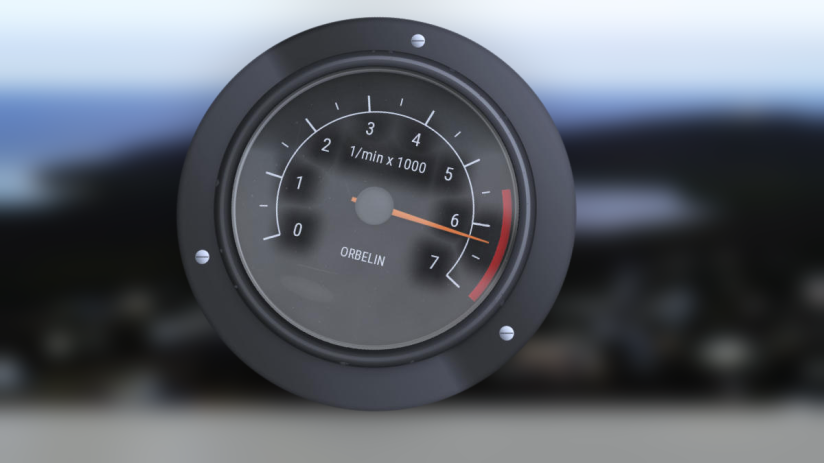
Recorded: 6250 (rpm)
